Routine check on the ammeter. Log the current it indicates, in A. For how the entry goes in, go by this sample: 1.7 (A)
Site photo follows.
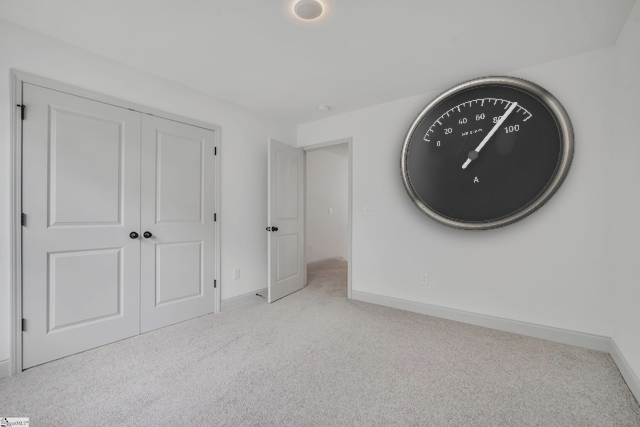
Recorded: 85 (A)
